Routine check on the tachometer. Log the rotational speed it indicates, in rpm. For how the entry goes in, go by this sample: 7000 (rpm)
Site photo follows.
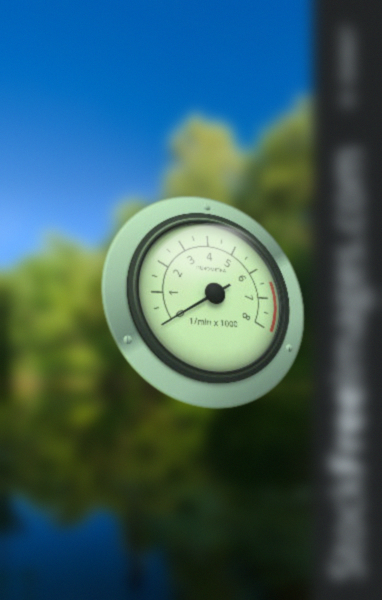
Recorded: 0 (rpm)
